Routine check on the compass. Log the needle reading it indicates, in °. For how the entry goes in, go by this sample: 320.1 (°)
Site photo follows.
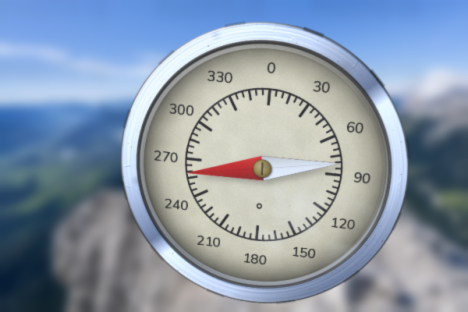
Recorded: 260 (°)
